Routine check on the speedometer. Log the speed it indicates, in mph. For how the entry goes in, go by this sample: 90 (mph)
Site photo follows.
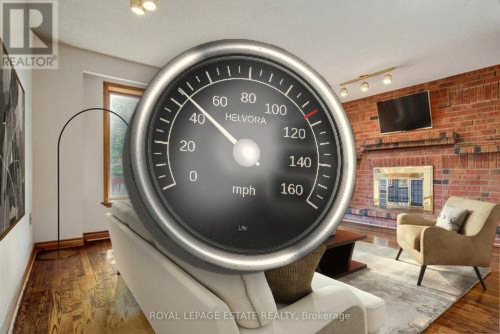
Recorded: 45 (mph)
